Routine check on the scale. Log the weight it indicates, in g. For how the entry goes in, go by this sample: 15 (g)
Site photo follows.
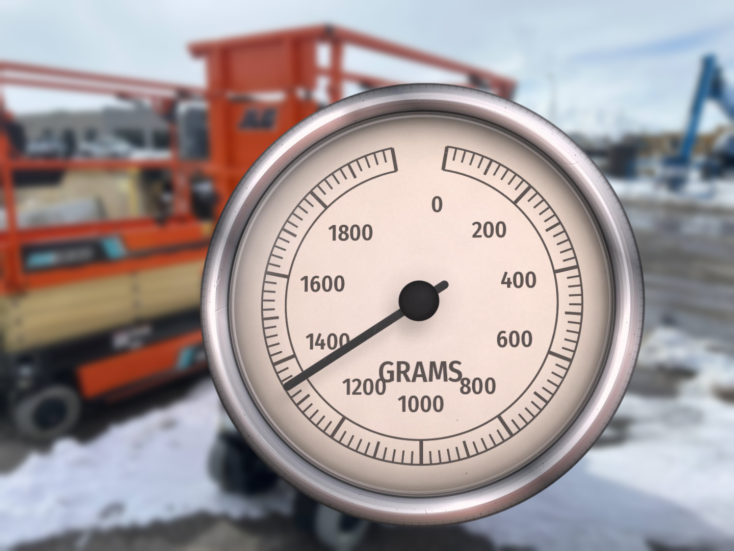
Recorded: 1340 (g)
